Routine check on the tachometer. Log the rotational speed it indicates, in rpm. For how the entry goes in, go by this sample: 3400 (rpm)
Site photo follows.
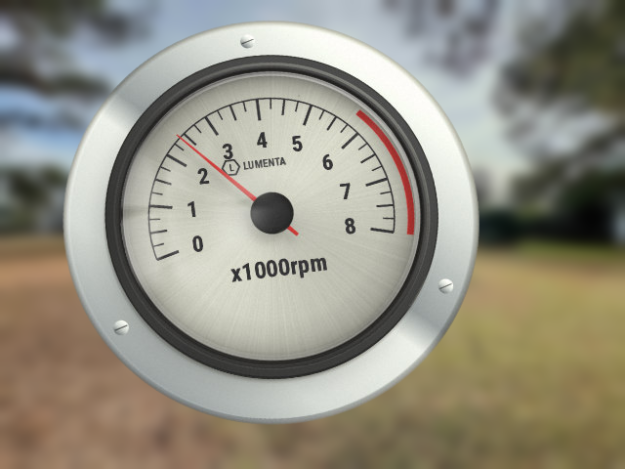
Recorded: 2375 (rpm)
